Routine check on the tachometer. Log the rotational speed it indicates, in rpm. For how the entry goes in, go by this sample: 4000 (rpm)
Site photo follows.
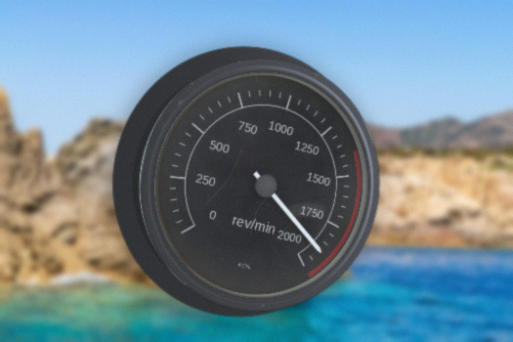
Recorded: 1900 (rpm)
